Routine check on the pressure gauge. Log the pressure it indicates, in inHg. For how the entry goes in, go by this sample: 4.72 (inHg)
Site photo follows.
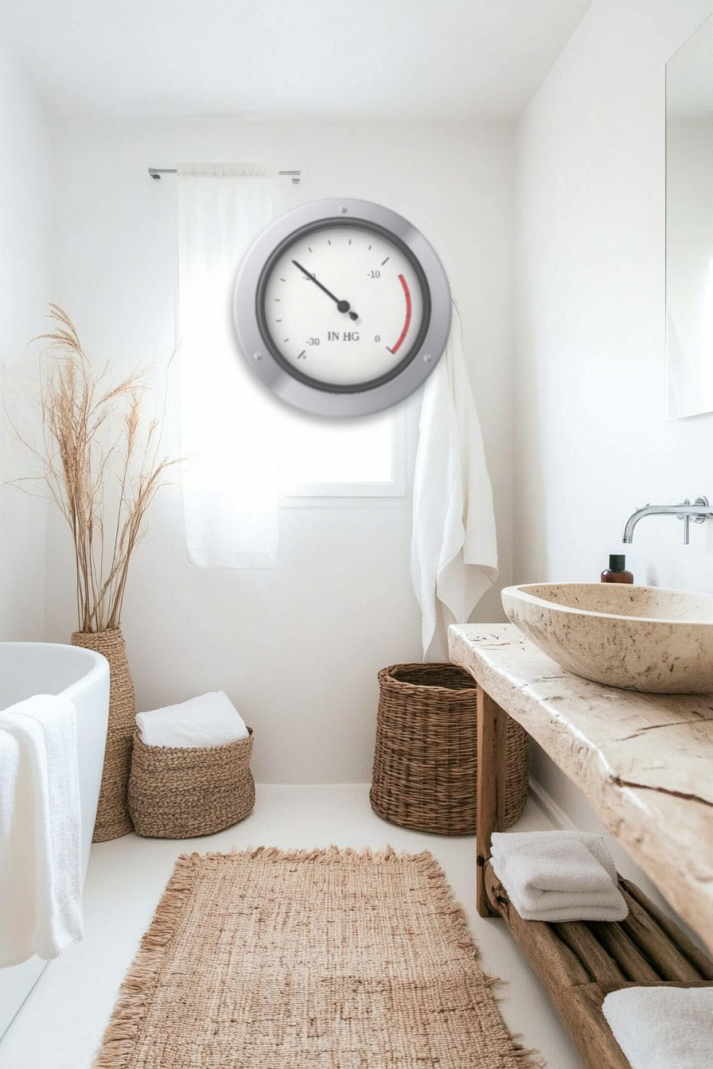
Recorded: -20 (inHg)
